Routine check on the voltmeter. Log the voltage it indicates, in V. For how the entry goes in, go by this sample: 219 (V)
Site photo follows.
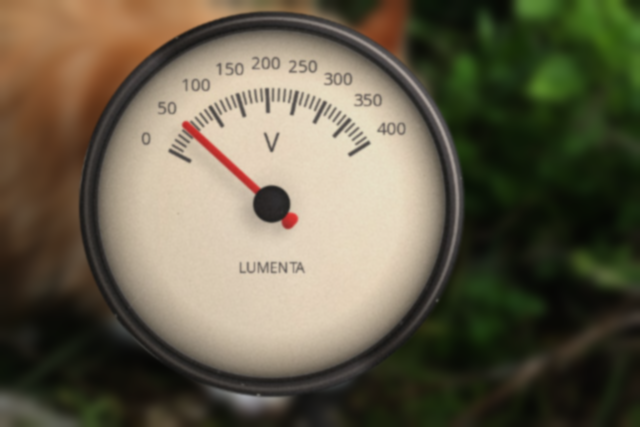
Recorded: 50 (V)
